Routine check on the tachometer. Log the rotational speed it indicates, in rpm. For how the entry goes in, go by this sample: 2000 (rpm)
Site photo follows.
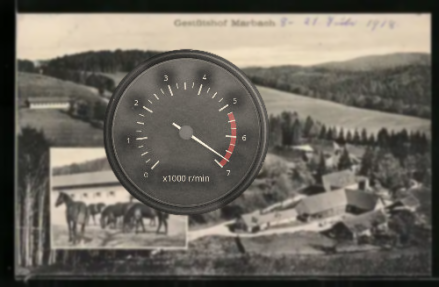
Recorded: 6750 (rpm)
